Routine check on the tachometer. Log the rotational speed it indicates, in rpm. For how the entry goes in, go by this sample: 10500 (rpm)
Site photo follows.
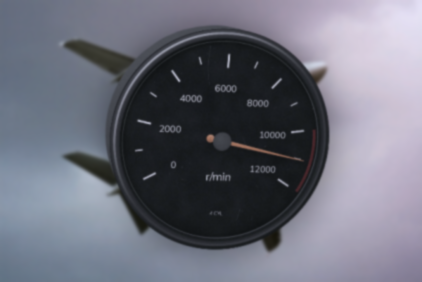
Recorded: 11000 (rpm)
